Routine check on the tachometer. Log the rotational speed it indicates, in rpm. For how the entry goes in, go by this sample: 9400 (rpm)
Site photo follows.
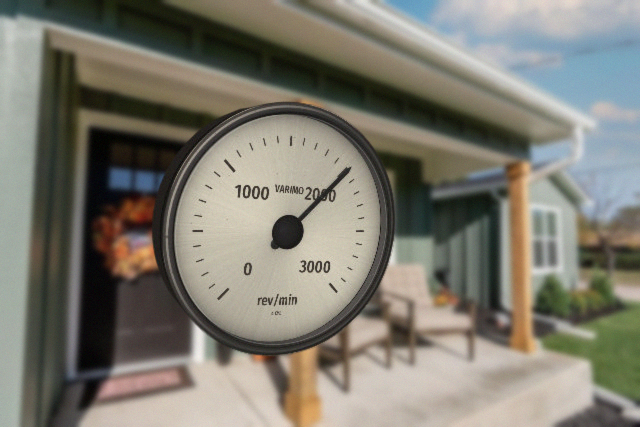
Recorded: 2000 (rpm)
